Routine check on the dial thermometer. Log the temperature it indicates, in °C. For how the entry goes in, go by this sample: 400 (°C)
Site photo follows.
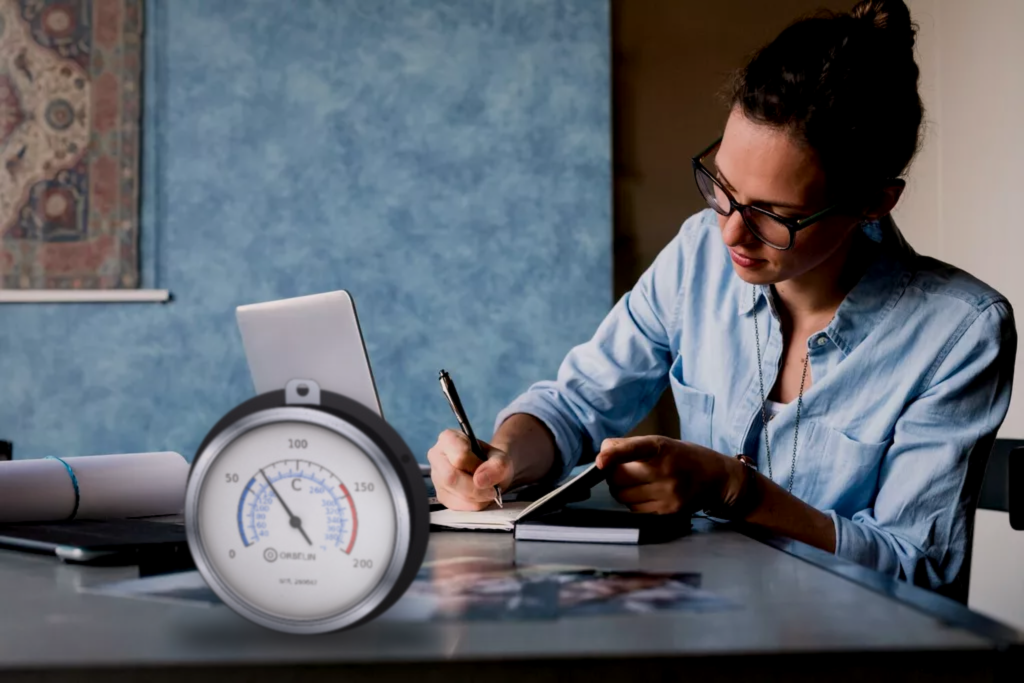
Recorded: 70 (°C)
